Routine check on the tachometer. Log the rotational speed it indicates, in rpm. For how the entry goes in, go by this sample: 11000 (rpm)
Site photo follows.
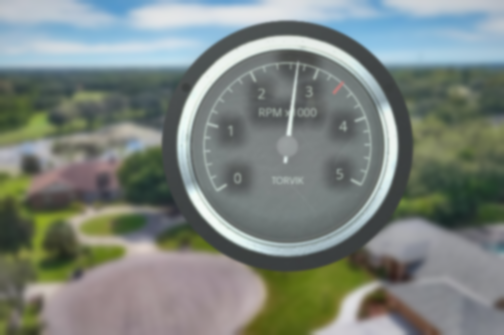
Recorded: 2700 (rpm)
